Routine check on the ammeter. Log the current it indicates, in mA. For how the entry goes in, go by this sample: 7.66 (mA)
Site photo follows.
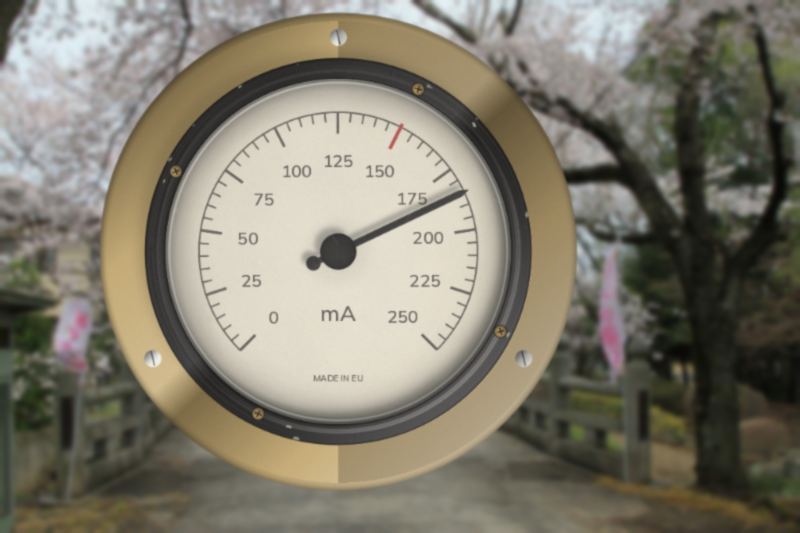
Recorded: 185 (mA)
